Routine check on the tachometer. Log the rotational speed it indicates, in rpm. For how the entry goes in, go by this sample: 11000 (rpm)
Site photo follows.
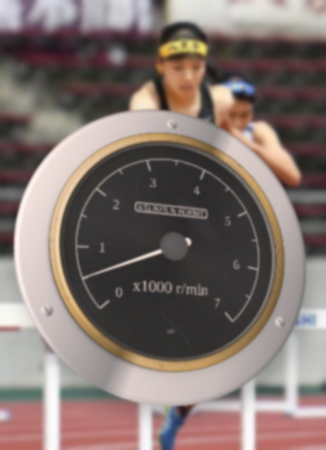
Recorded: 500 (rpm)
